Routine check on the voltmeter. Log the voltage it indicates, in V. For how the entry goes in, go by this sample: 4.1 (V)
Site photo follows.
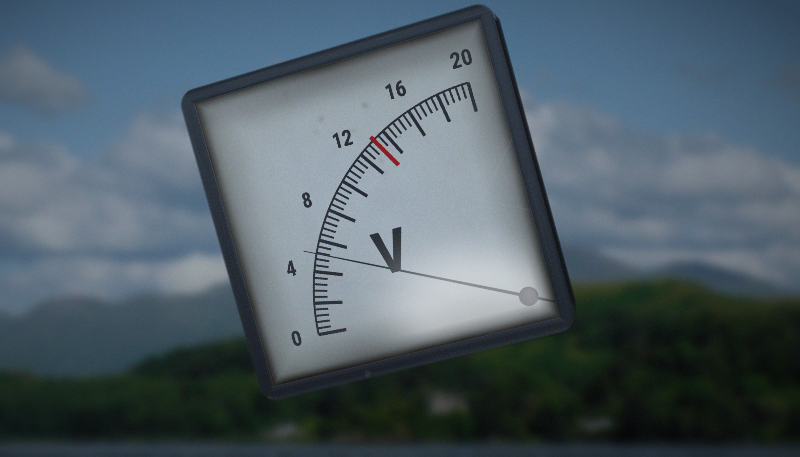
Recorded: 5.2 (V)
